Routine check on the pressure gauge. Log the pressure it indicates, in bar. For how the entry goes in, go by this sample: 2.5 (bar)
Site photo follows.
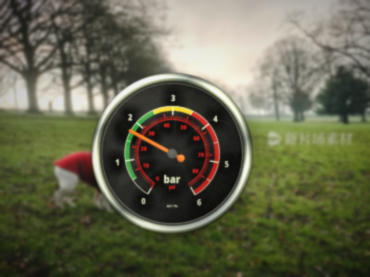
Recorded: 1.75 (bar)
